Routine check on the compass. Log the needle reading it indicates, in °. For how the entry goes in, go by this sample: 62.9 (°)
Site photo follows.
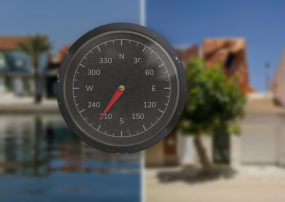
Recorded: 215 (°)
